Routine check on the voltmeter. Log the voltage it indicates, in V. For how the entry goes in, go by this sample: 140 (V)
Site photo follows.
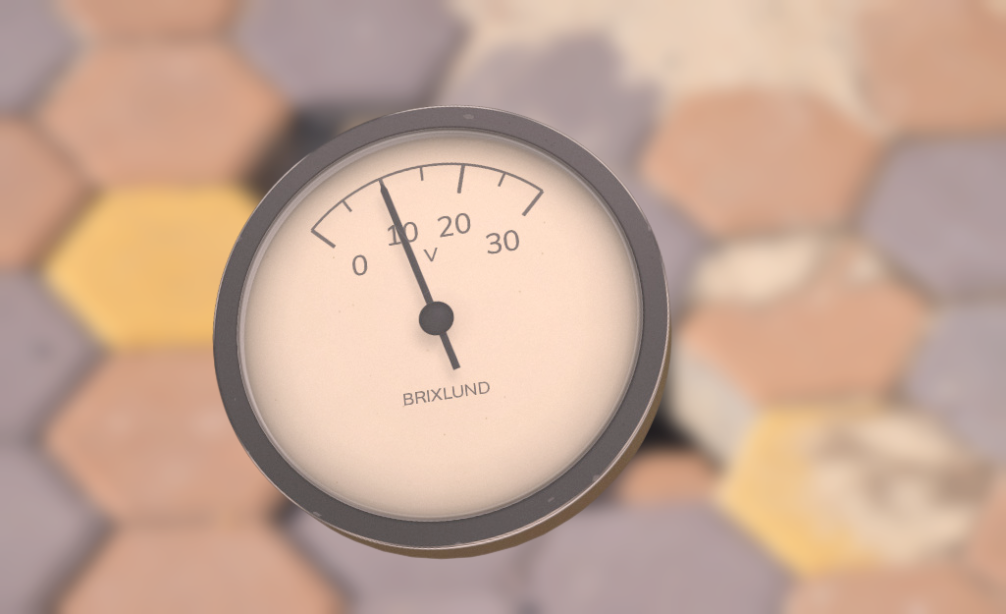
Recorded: 10 (V)
